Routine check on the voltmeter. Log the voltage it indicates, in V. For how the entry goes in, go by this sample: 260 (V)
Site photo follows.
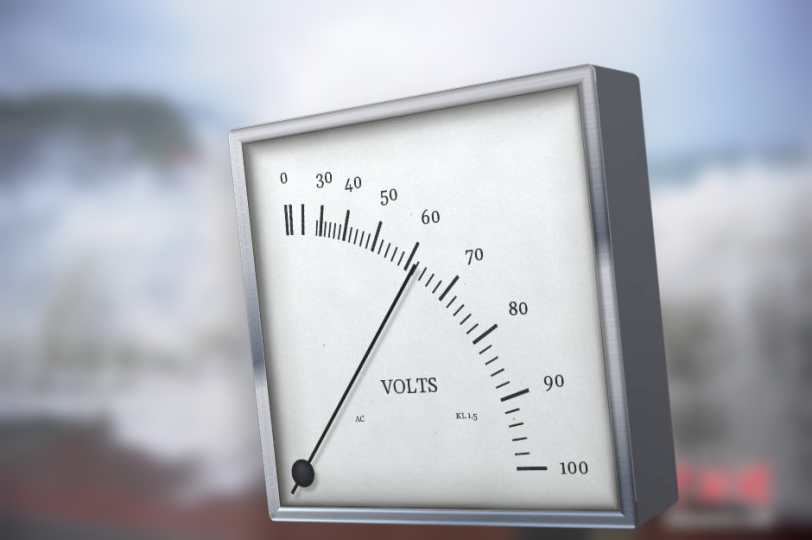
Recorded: 62 (V)
